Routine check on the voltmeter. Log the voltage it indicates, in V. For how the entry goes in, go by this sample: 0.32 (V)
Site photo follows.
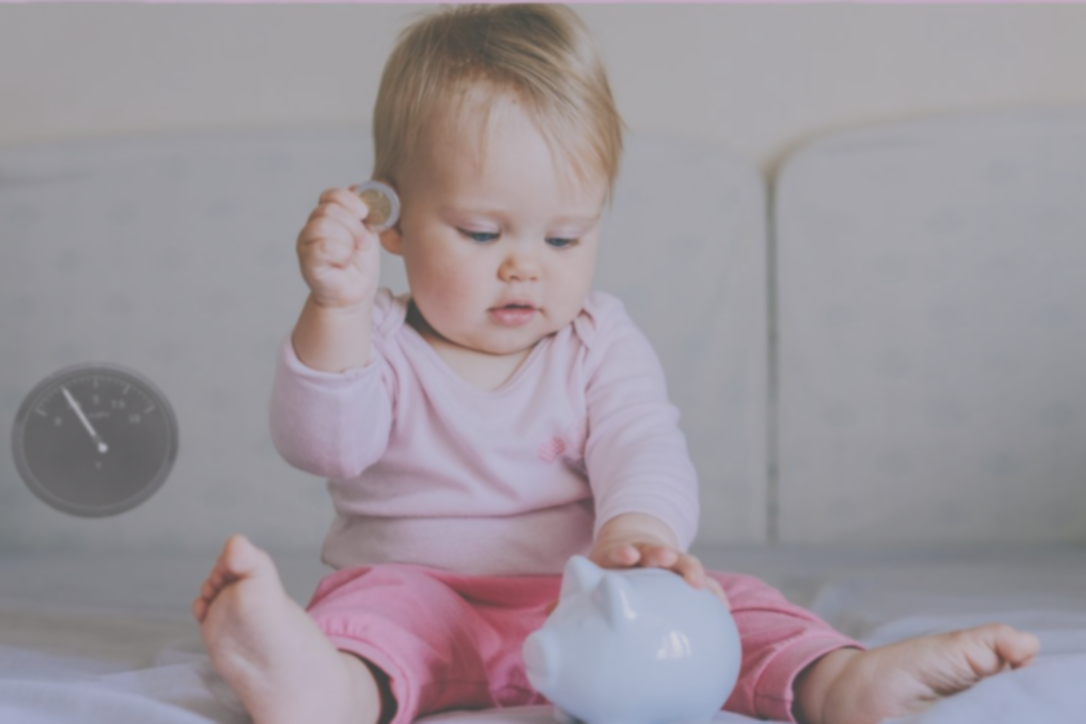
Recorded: 2.5 (V)
